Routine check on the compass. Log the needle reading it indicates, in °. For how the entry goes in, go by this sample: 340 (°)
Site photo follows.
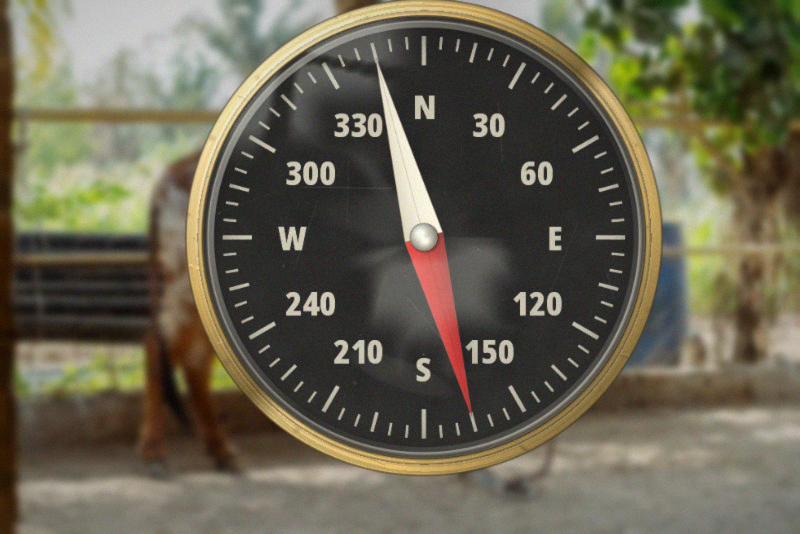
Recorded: 165 (°)
